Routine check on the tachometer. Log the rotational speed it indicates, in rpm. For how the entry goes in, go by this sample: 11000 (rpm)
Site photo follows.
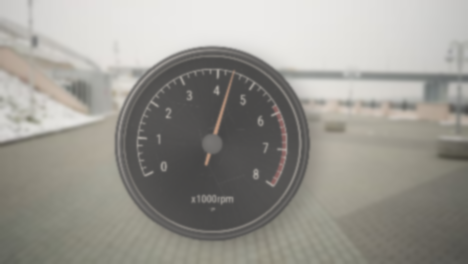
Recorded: 4400 (rpm)
